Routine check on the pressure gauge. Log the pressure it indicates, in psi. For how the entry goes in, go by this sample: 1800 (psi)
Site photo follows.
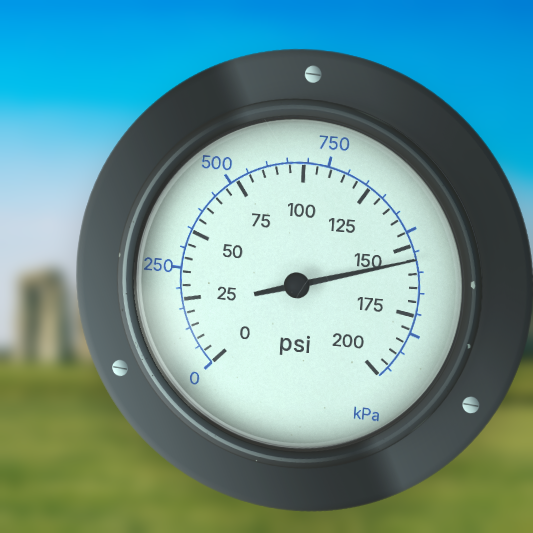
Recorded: 155 (psi)
